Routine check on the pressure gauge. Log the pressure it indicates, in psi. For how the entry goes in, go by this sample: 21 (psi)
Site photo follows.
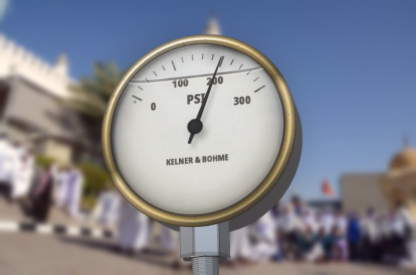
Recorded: 200 (psi)
